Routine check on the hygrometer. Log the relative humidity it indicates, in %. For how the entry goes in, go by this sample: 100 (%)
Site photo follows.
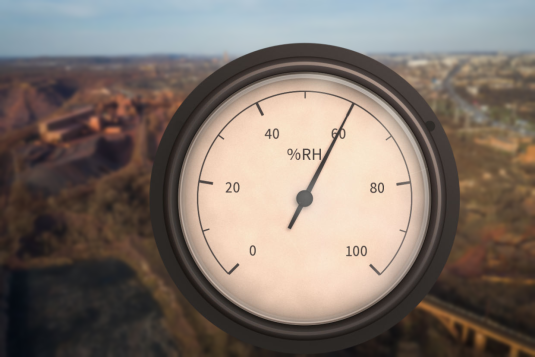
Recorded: 60 (%)
